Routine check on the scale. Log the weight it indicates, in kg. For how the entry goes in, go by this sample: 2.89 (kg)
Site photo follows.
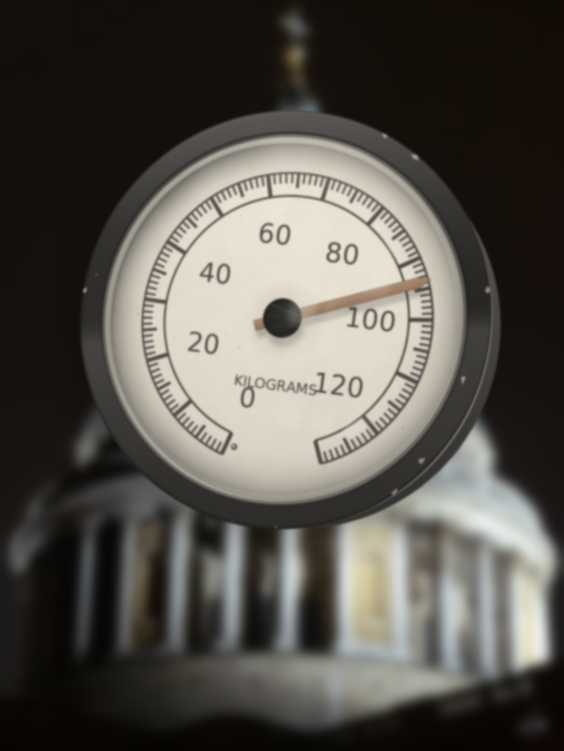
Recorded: 94 (kg)
